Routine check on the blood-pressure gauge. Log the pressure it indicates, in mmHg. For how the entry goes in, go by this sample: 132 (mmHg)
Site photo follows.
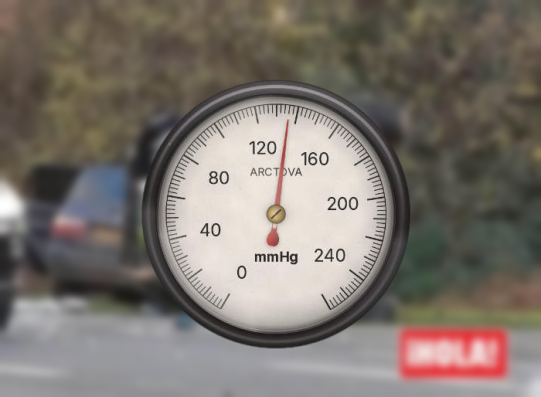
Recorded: 136 (mmHg)
